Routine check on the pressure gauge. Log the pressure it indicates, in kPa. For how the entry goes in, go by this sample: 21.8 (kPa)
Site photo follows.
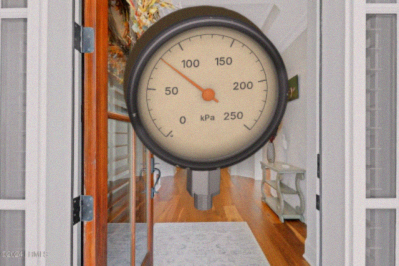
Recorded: 80 (kPa)
